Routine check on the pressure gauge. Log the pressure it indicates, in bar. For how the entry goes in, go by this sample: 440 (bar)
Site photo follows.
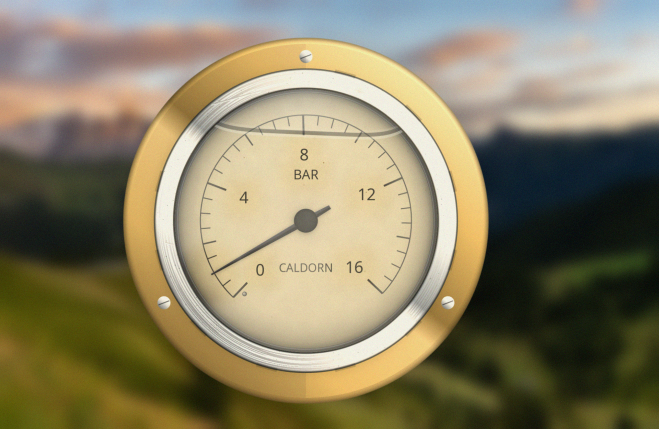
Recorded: 1 (bar)
